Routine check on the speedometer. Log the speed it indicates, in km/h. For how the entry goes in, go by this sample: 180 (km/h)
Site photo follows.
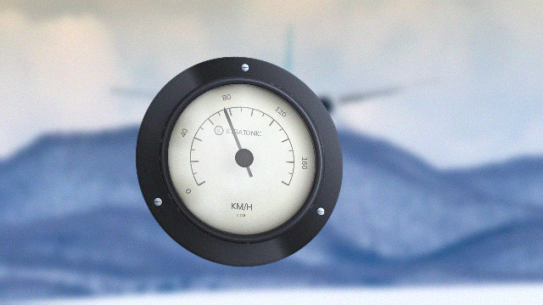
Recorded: 75 (km/h)
